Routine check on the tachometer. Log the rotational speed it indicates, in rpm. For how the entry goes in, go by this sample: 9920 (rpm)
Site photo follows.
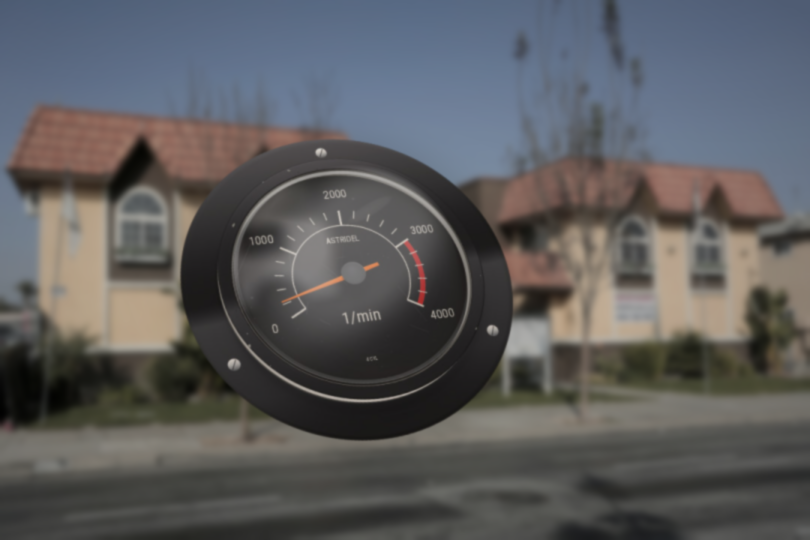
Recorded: 200 (rpm)
